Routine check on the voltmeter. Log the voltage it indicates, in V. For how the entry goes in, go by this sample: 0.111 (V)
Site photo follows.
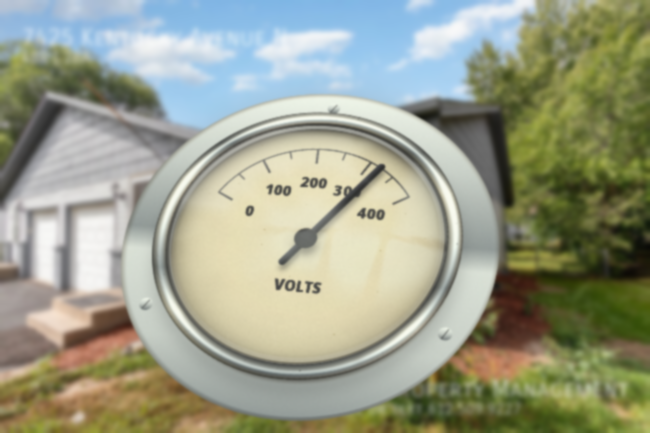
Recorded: 325 (V)
